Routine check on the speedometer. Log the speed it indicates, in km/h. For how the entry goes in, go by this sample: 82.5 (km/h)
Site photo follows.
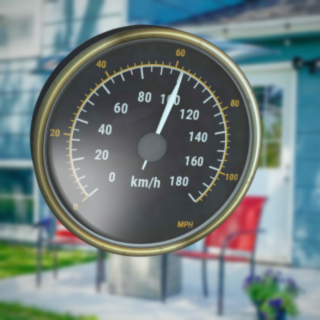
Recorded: 100 (km/h)
